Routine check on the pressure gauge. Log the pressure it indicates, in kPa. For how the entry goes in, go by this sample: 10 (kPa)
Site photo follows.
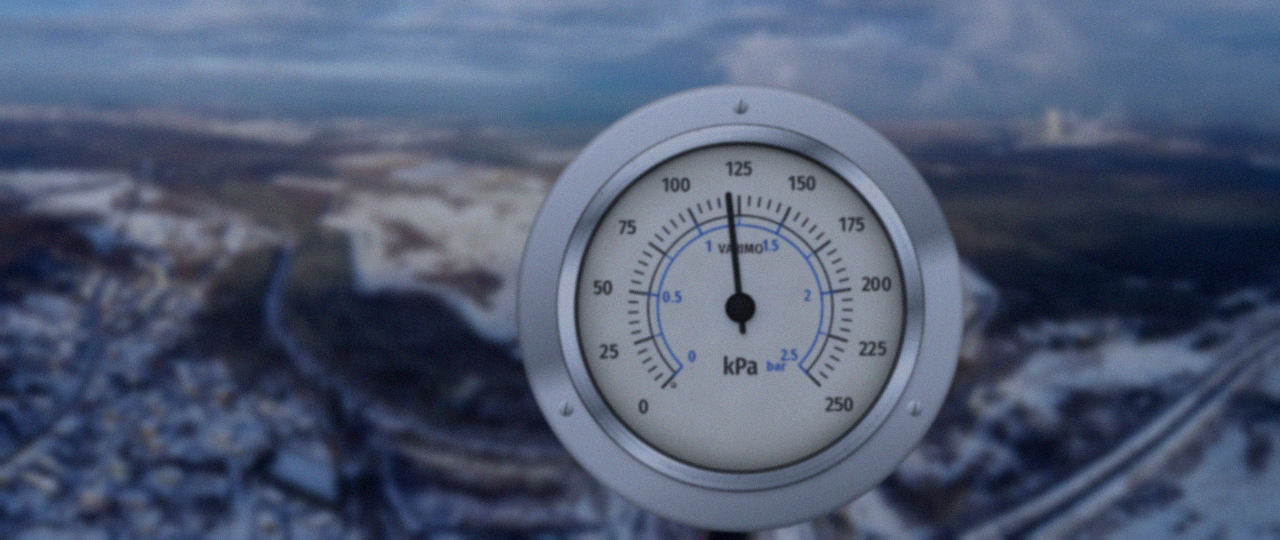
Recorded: 120 (kPa)
